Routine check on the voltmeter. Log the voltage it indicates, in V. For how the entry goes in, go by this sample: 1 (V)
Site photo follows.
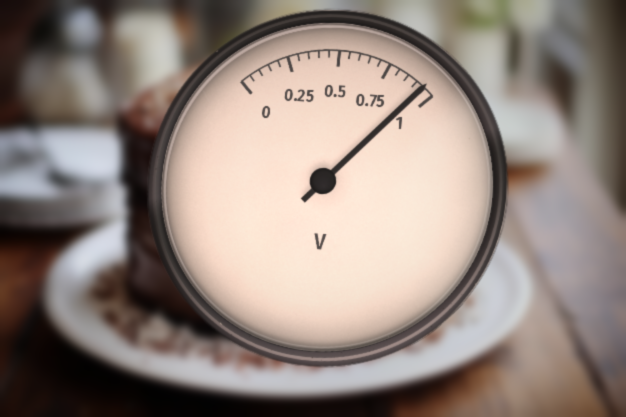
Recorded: 0.95 (V)
